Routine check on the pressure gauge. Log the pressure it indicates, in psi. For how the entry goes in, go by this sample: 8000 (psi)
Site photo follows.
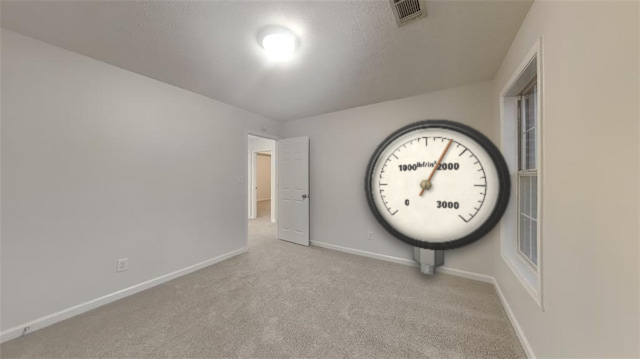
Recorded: 1800 (psi)
